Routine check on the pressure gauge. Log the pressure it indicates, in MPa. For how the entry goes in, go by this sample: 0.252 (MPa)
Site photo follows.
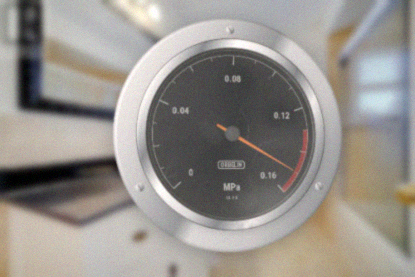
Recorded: 0.15 (MPa)
